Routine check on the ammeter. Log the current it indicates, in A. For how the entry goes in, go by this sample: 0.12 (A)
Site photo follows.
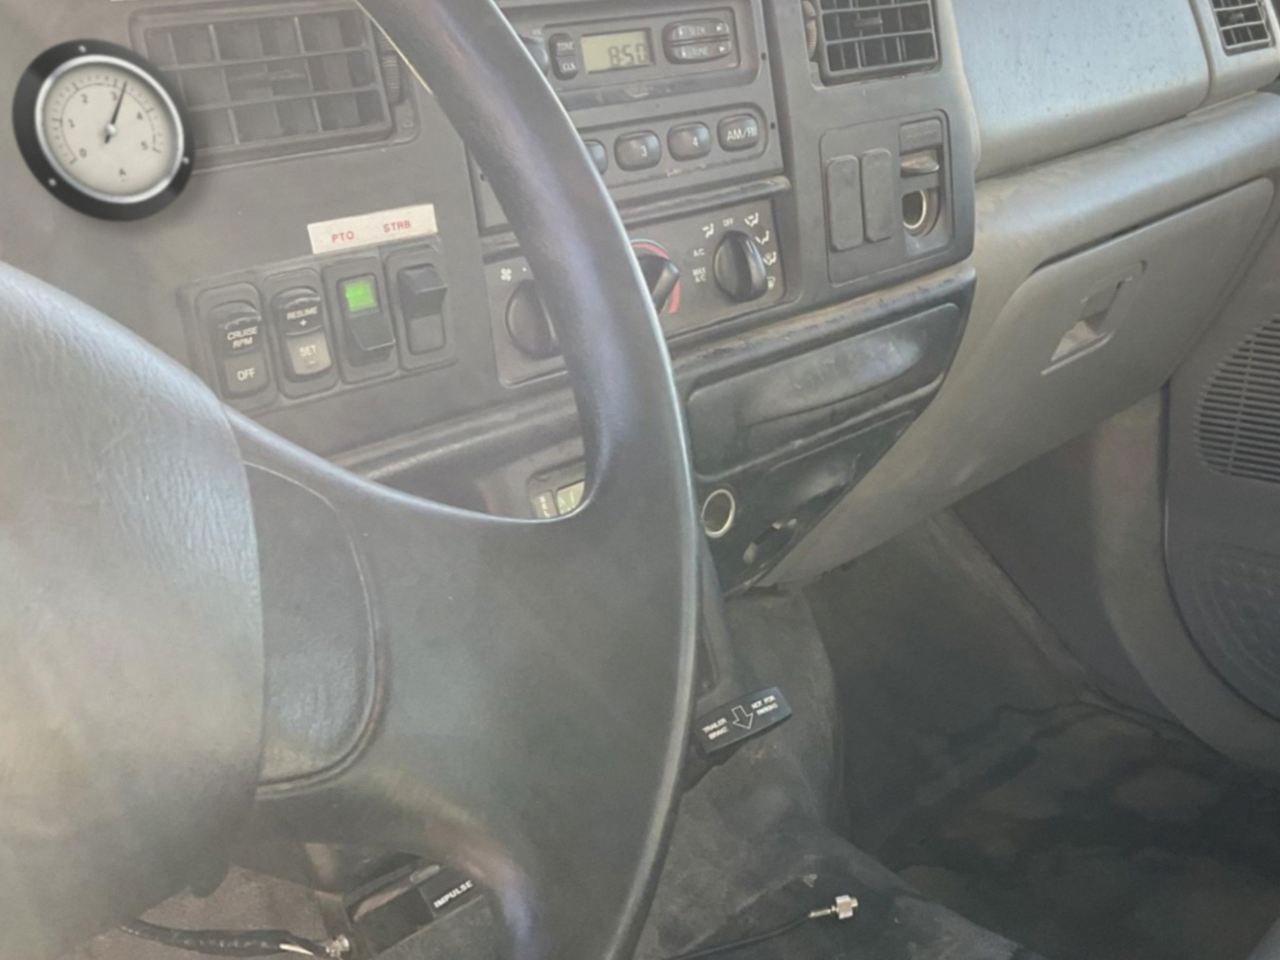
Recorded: 3.2 (A)
